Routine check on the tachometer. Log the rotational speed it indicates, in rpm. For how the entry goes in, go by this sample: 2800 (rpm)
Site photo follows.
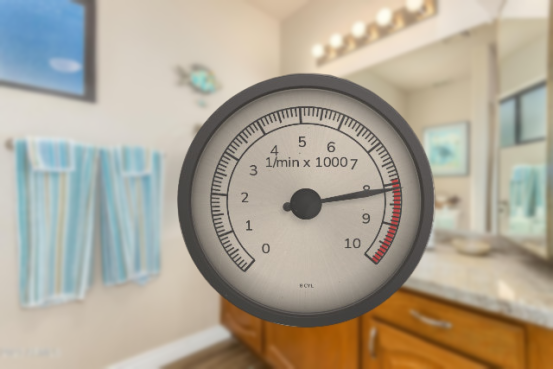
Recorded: 8100 (rpm)
